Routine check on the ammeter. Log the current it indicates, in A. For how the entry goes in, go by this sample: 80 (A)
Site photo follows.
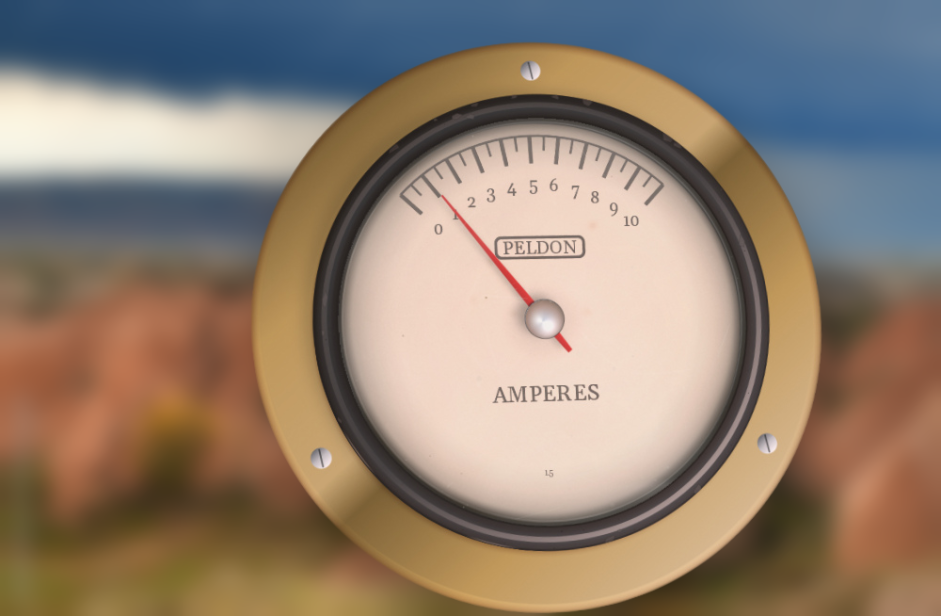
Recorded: 1 (A)
